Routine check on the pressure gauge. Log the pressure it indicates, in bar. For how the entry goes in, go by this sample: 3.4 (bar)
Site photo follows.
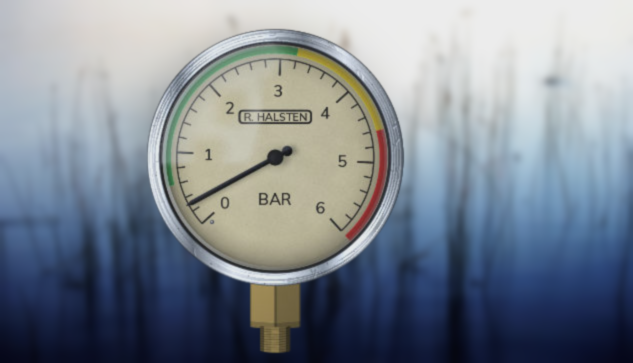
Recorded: 0.3 (bar)
